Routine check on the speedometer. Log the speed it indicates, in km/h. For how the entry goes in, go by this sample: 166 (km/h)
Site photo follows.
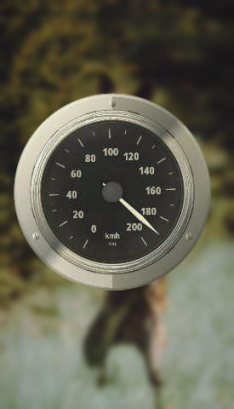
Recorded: 190 (km/h)
